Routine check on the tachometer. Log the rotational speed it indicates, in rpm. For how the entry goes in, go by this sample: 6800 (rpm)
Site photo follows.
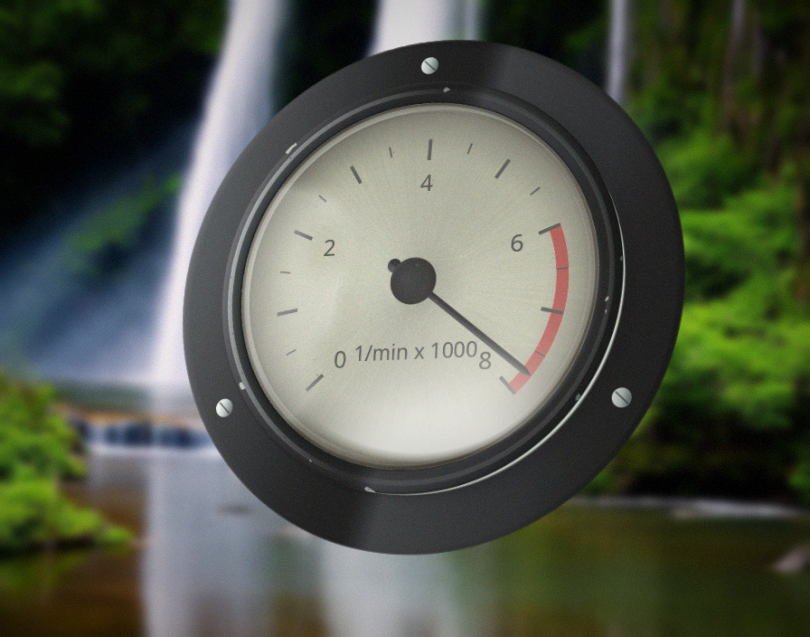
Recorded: 7750 (rpm)
